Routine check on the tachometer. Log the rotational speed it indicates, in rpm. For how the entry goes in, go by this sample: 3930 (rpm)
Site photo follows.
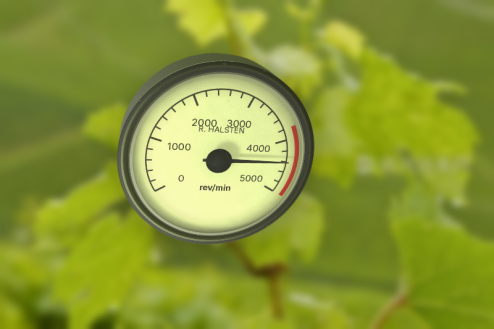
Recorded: 4400 (rpm)
